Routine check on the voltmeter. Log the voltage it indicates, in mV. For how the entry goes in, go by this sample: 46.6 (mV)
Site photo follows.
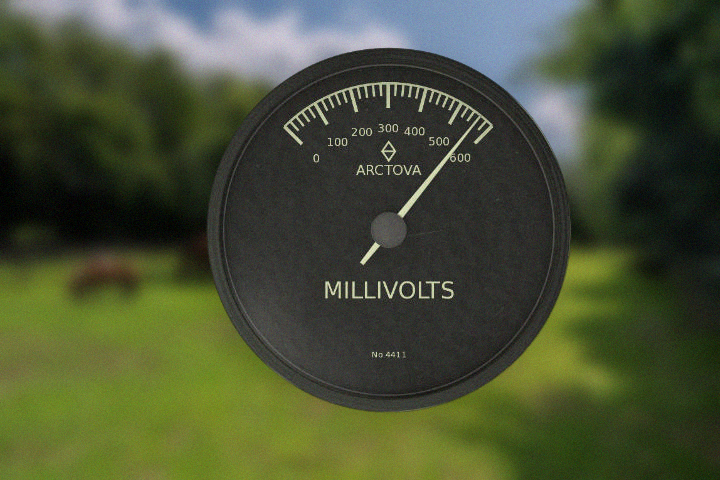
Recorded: 560 (mV)
